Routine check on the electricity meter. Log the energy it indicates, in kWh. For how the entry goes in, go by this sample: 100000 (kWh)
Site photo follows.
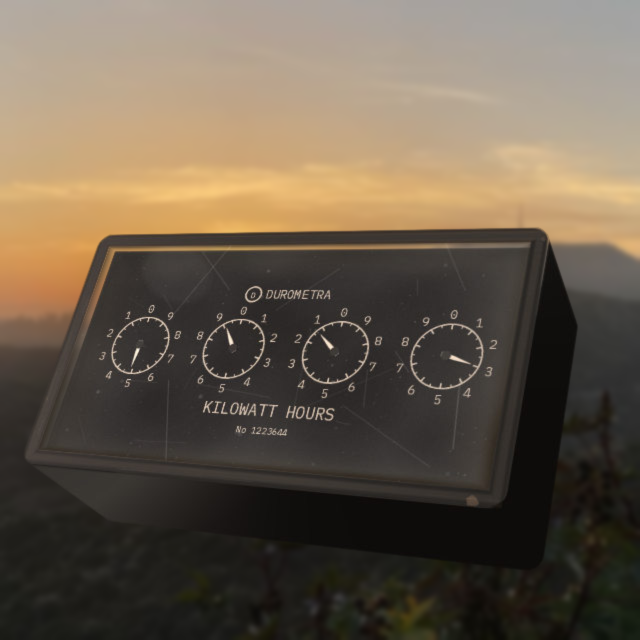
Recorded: 4913 (kWh)
